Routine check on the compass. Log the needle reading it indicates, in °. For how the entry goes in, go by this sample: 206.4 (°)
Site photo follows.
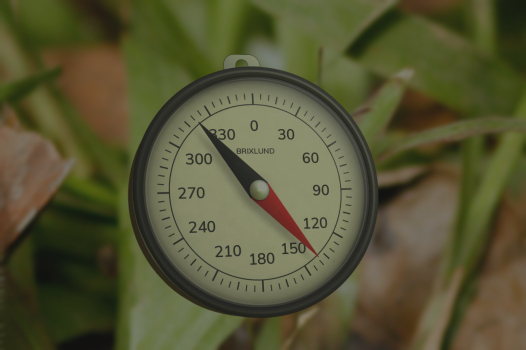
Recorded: 140 (°)
